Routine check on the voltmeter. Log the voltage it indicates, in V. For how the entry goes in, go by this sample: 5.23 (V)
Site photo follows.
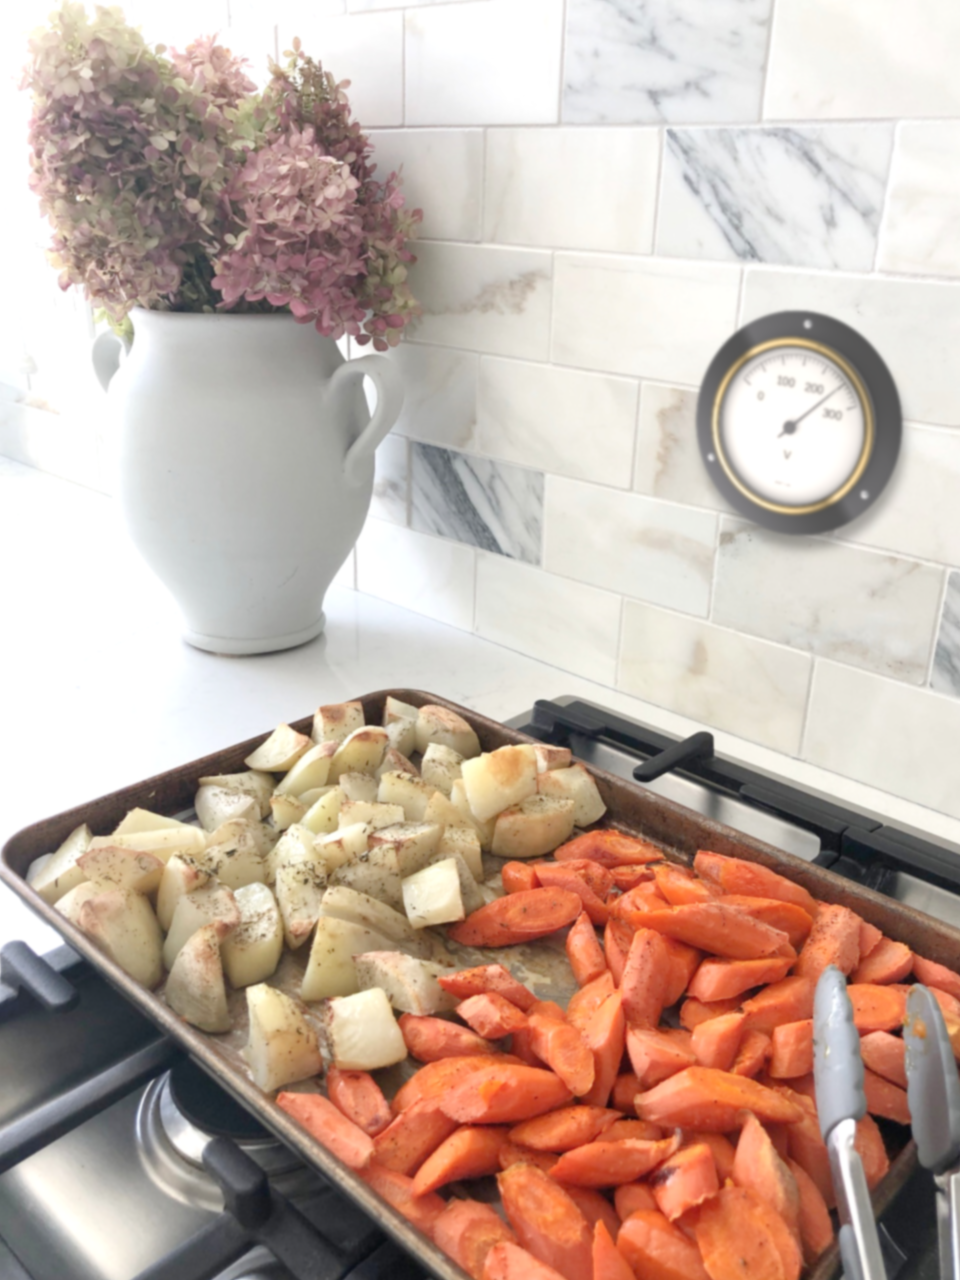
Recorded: 250 (V)
